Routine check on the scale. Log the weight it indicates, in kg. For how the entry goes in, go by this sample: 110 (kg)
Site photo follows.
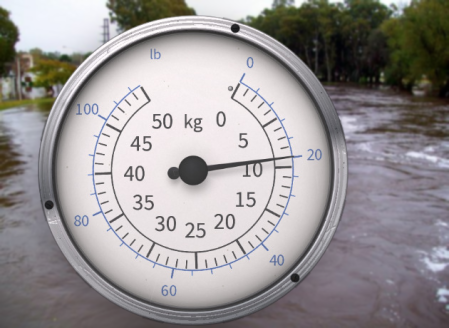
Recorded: 9 (kg)
